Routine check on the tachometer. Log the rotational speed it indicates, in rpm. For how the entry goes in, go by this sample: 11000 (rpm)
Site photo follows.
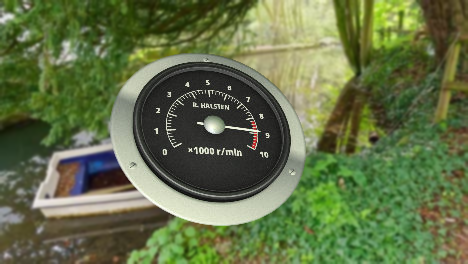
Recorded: 9000 (rpm)
